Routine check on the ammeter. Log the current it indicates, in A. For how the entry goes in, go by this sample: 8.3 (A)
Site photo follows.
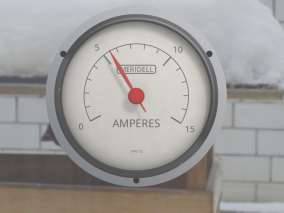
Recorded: 5.5 (A)
